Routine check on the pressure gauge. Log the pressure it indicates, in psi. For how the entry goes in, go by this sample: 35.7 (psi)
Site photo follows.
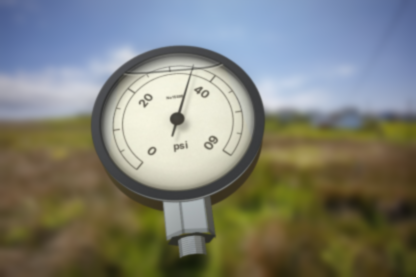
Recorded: 35 (psi)
